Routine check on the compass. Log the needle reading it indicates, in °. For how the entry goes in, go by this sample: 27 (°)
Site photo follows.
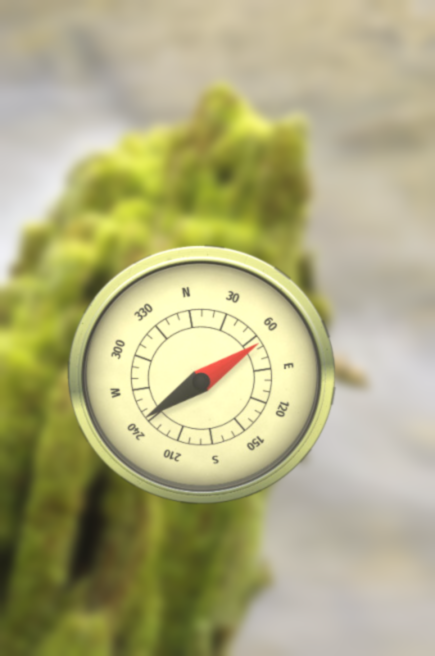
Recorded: 65 (°)
